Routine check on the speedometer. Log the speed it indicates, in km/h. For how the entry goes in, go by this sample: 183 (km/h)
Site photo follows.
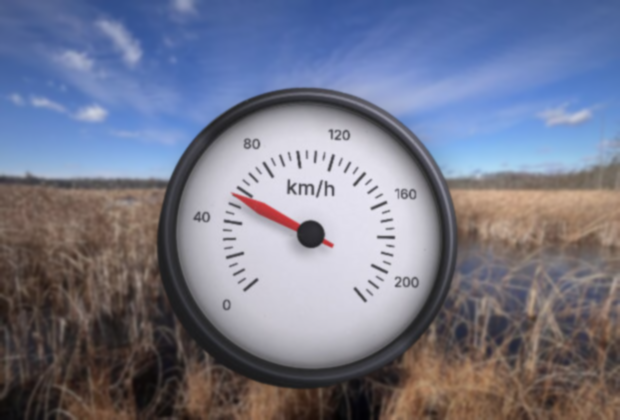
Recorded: 55 (km/h)
